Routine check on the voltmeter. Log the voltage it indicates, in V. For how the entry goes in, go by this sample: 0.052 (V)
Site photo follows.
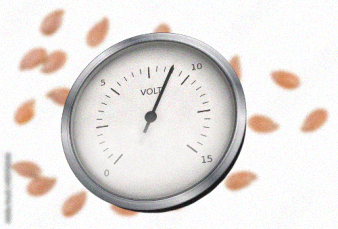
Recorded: 9 (V)
